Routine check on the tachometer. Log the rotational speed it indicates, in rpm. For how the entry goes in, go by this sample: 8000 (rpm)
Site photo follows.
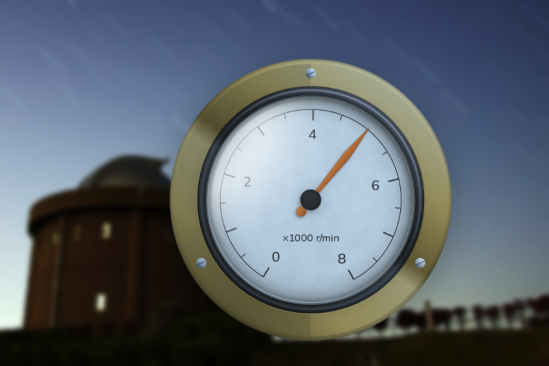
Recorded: 5000 (rpm)
